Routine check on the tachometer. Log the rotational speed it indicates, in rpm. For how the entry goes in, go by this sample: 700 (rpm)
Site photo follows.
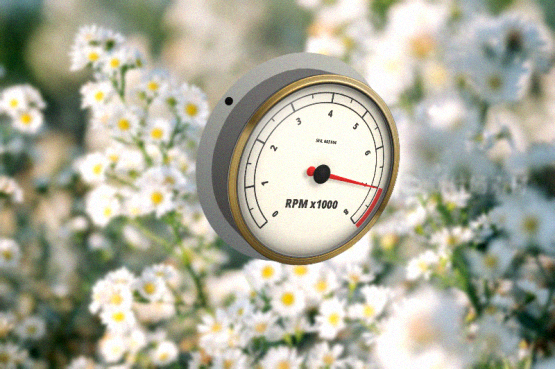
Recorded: 7000 (rpm)
